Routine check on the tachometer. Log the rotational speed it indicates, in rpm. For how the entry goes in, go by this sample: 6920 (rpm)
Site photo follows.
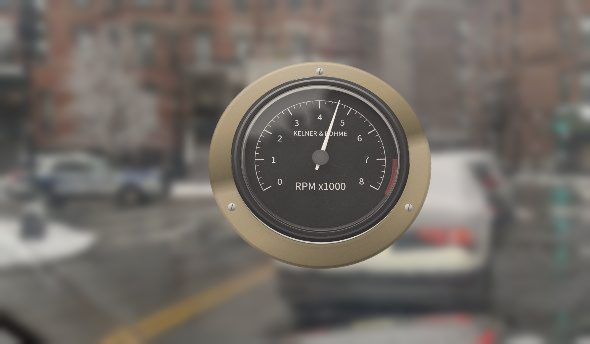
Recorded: 4600 (rpm)
